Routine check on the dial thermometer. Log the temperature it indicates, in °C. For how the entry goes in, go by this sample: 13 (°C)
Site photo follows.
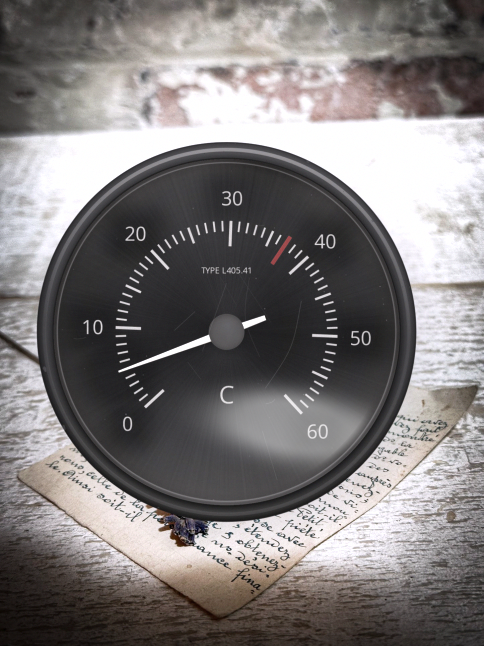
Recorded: 5 (°C)
